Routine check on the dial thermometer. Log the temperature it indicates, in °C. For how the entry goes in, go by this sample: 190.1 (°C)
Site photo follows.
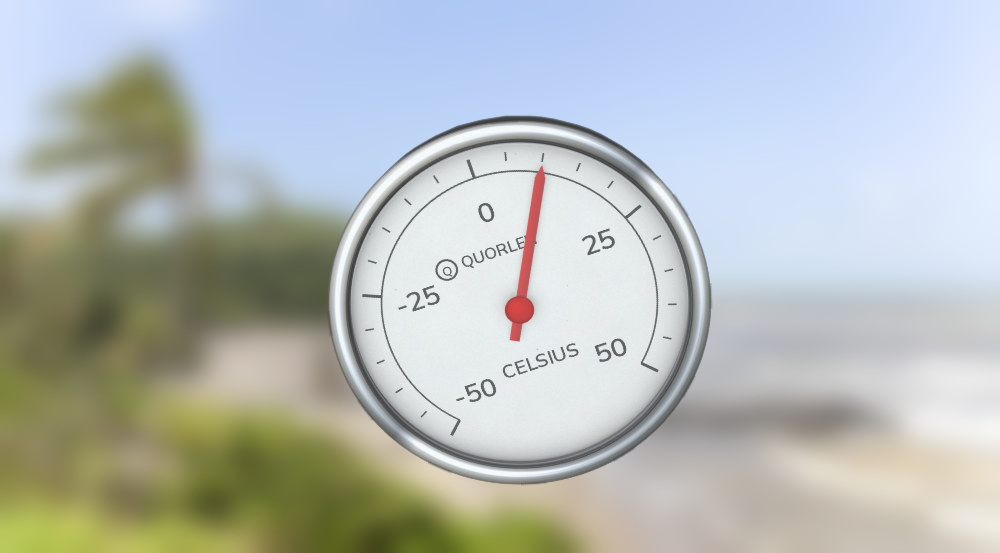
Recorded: 10 (°C)
